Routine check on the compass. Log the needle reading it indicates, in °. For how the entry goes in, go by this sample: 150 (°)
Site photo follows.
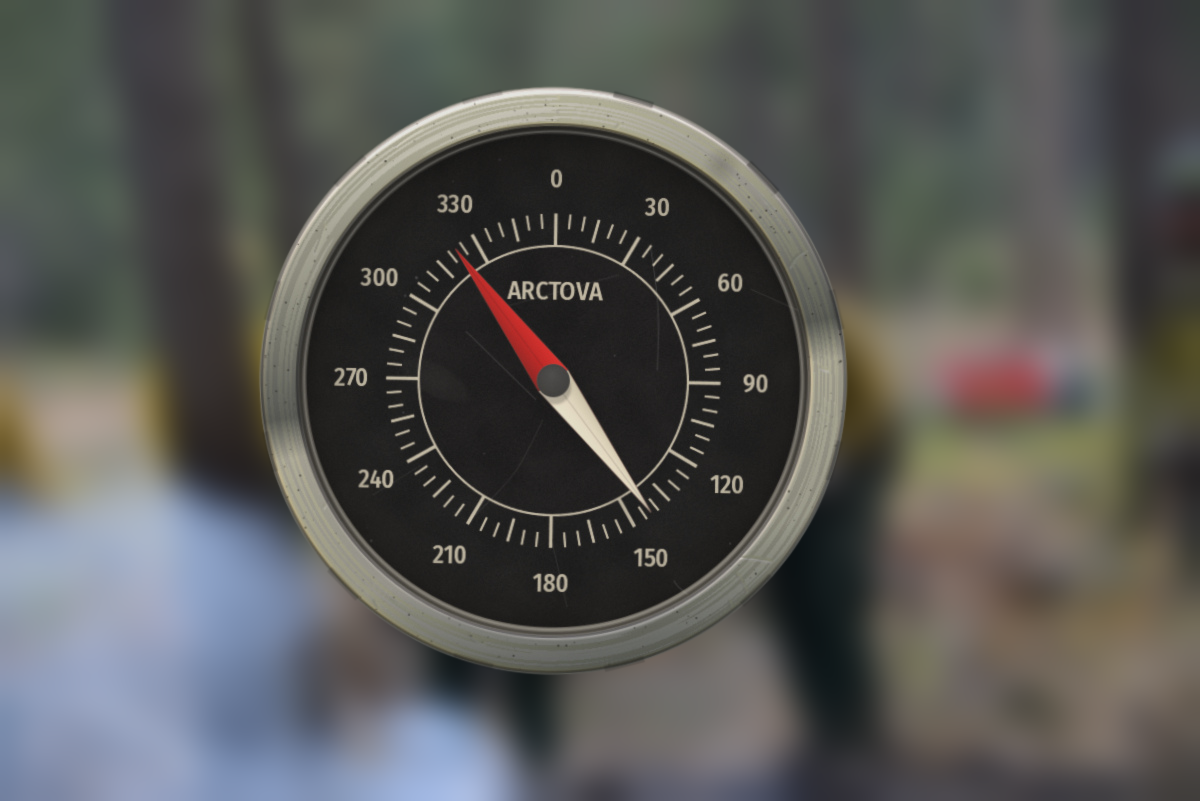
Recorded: 322.5 (°)
